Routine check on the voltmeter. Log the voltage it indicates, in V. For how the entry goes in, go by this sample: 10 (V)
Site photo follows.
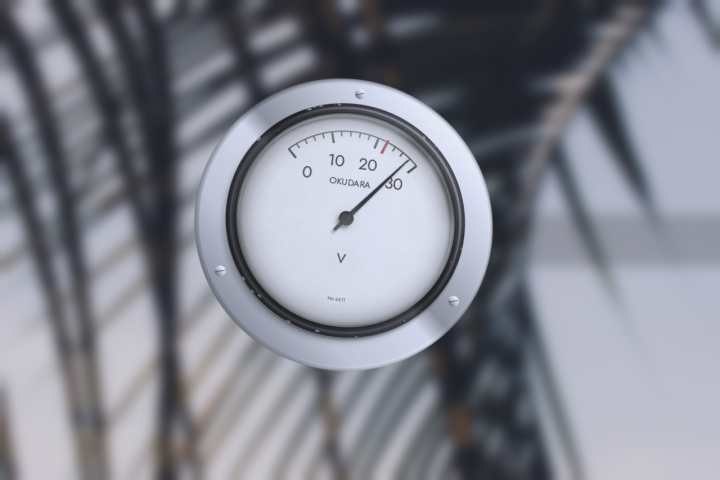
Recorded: 28 (V)
